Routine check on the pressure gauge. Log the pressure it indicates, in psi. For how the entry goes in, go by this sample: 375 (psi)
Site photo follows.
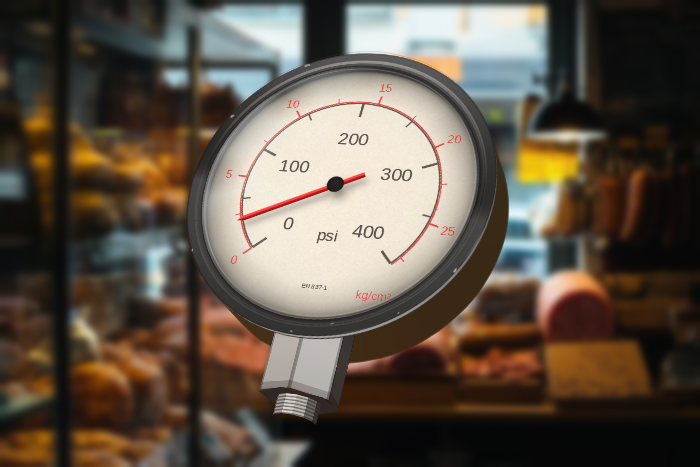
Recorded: 25 (psi)
